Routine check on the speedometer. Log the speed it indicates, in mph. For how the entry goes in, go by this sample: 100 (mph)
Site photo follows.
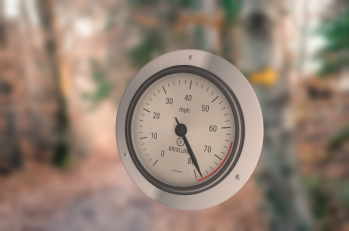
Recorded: 78 (mph)
